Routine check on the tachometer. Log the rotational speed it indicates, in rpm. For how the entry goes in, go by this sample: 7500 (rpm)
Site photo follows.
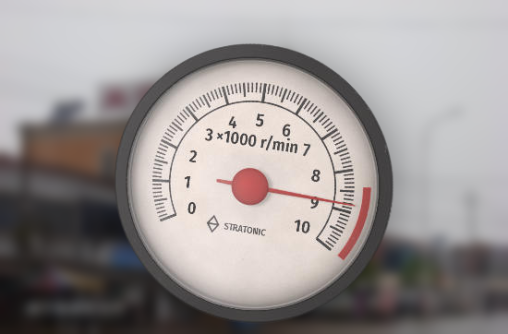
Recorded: 8800 (rpm)
